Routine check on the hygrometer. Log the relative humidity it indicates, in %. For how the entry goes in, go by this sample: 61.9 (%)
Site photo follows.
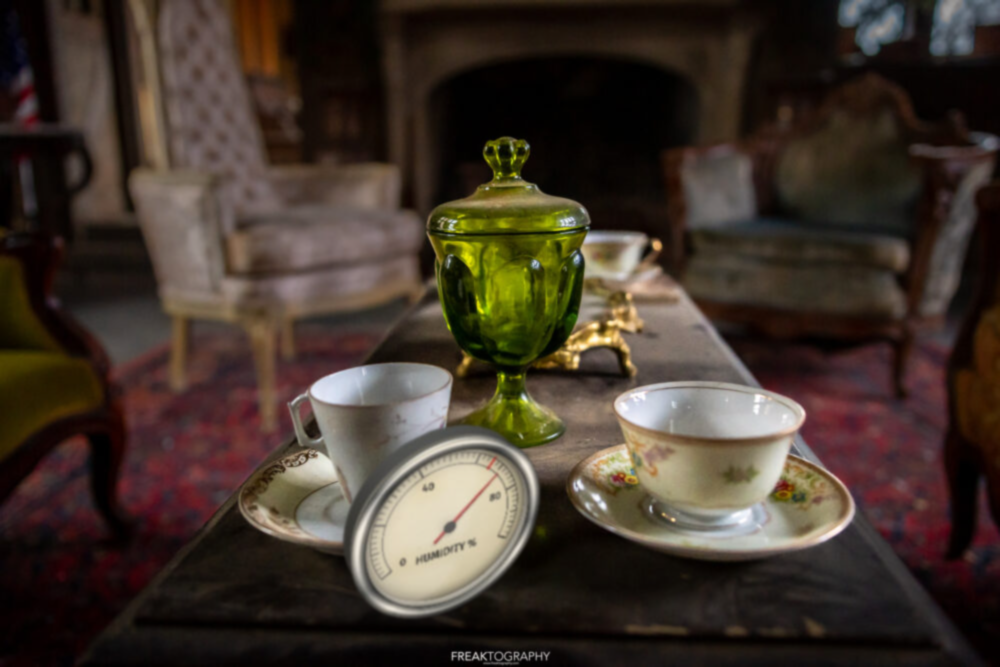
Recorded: 70 (%)
